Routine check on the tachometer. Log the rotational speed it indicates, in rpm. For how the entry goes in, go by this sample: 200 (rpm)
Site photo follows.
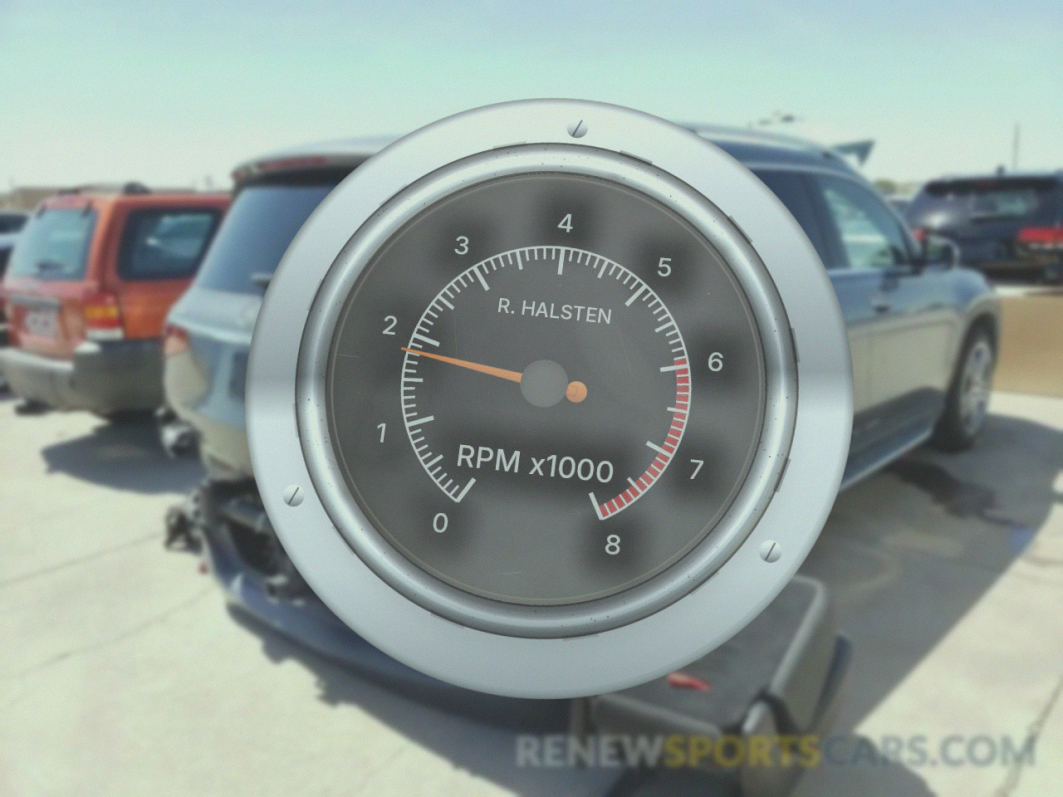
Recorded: 1800 (rpm)
